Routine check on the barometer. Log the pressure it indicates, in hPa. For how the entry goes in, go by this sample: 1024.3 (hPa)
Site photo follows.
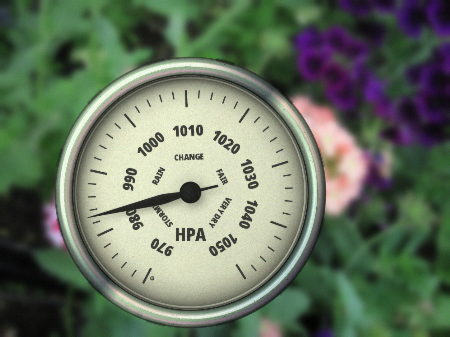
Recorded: 983 (hPa)
